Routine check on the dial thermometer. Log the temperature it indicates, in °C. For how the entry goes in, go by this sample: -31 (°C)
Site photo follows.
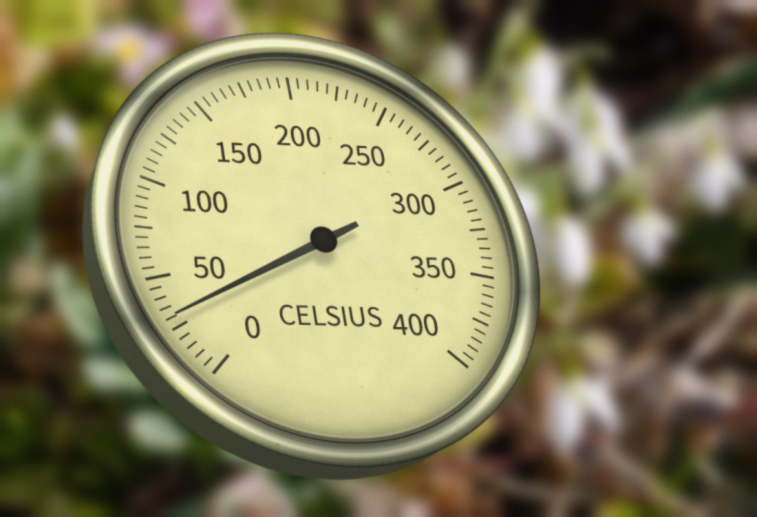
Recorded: 30 (°C)
